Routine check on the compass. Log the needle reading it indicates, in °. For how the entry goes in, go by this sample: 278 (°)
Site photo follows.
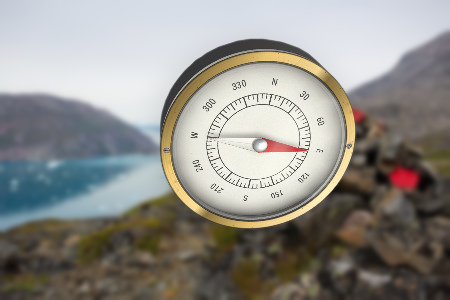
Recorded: 90 (°)
